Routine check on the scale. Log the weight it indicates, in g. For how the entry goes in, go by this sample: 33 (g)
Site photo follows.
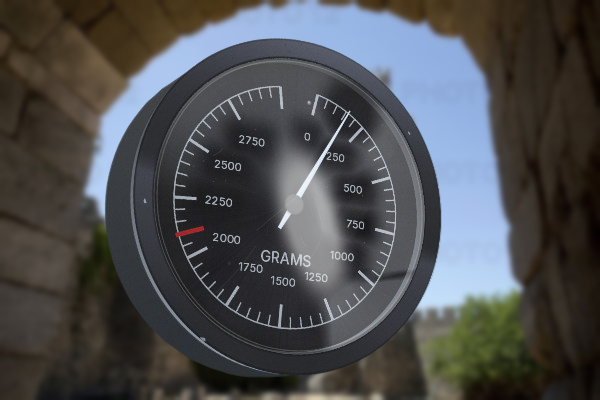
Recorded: 150 (g)
